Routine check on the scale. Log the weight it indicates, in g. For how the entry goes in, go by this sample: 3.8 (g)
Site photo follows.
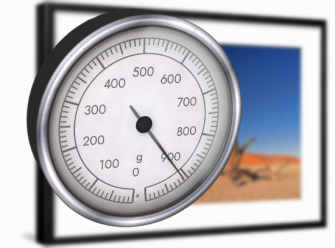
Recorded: 910 (g)
